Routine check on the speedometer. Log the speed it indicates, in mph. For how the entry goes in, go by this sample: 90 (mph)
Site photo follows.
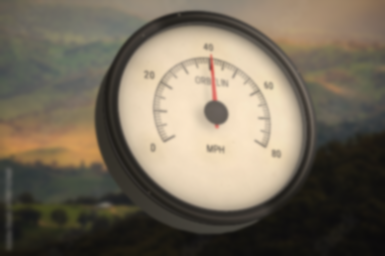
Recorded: 40 (mph)
